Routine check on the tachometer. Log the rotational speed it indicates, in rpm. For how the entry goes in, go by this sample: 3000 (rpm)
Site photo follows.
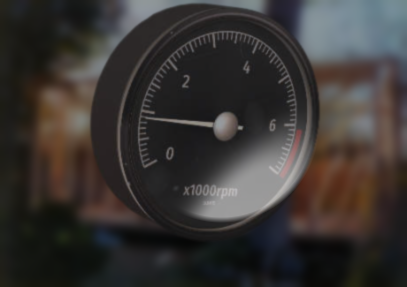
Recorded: 900 (rpm)
